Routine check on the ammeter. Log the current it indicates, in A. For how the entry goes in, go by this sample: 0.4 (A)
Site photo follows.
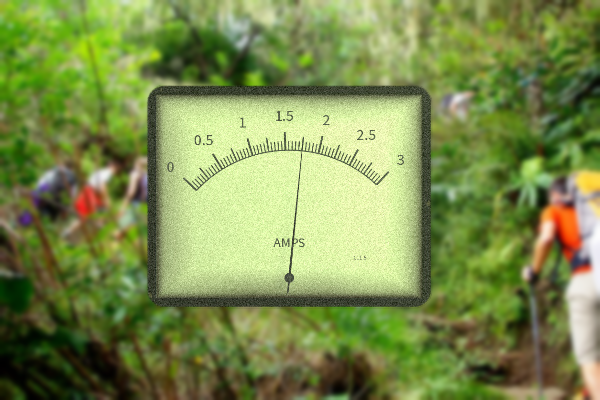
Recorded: 1.75 (A)
